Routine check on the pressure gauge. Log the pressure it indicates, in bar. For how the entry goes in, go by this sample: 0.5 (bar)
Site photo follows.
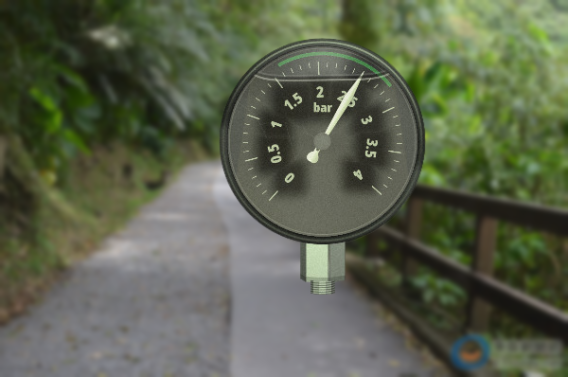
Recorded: 2.5 (bar)
